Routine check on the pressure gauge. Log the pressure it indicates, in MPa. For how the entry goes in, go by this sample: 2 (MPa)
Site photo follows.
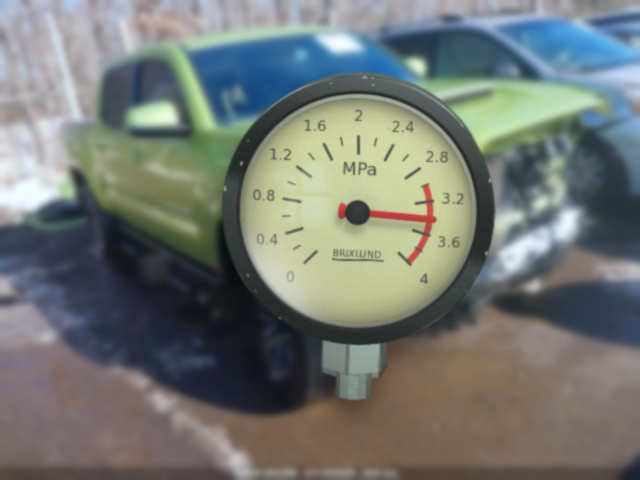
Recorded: 3.4 (MPa)
